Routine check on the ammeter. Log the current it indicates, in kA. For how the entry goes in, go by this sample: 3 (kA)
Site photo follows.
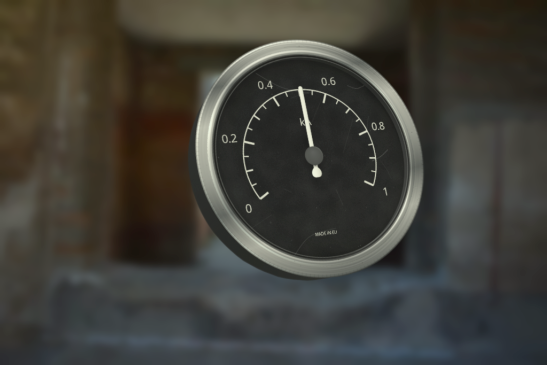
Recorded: 0.5 (kA)
